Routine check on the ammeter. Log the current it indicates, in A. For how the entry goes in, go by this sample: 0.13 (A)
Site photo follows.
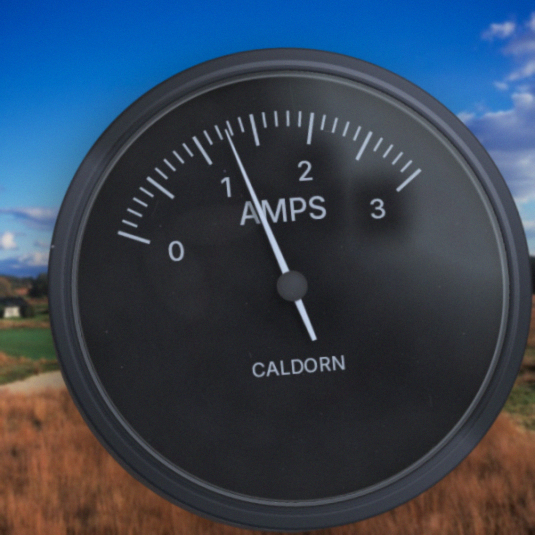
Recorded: 1.25 (A)
